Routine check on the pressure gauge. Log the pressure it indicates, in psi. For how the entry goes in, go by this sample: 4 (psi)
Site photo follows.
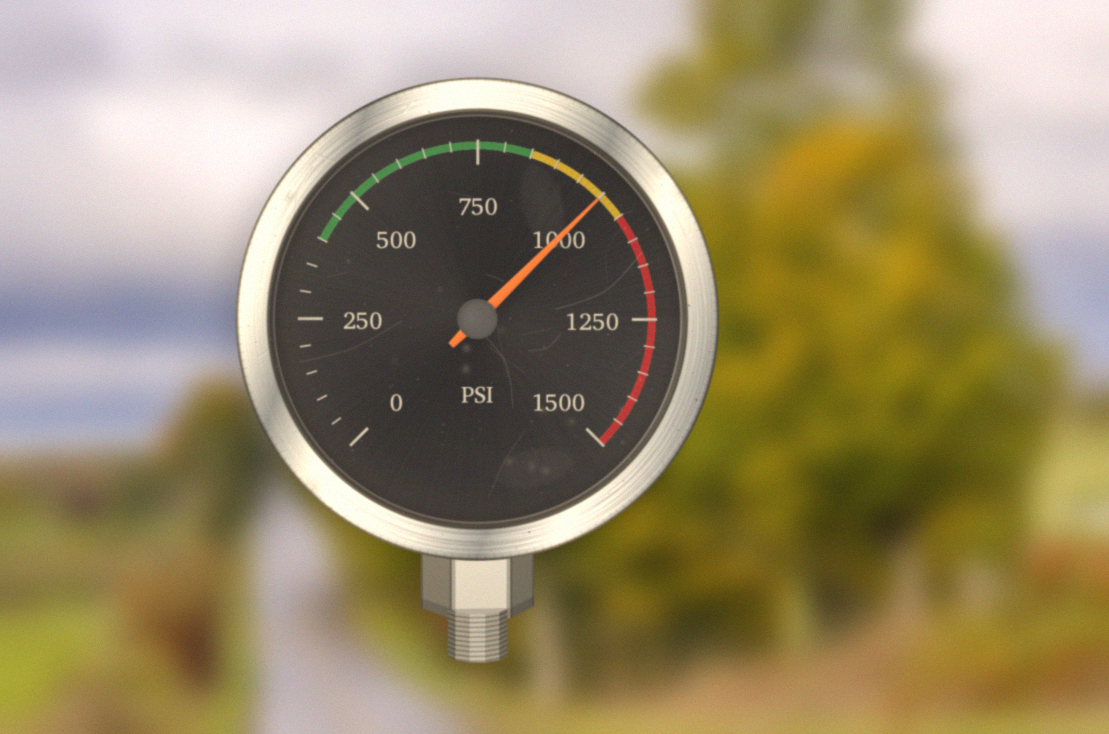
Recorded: 1000 (psi)
